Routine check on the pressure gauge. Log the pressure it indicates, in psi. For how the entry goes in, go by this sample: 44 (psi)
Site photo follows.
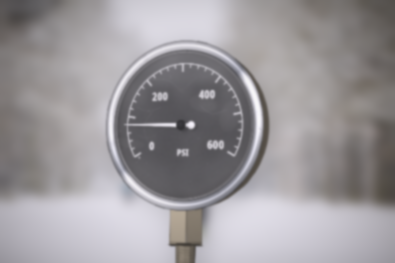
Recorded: 80 (psi)
